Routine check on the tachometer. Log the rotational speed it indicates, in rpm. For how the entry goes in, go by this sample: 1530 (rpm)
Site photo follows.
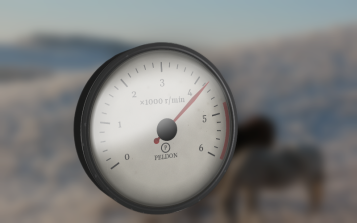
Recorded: 4200 (rpm)
